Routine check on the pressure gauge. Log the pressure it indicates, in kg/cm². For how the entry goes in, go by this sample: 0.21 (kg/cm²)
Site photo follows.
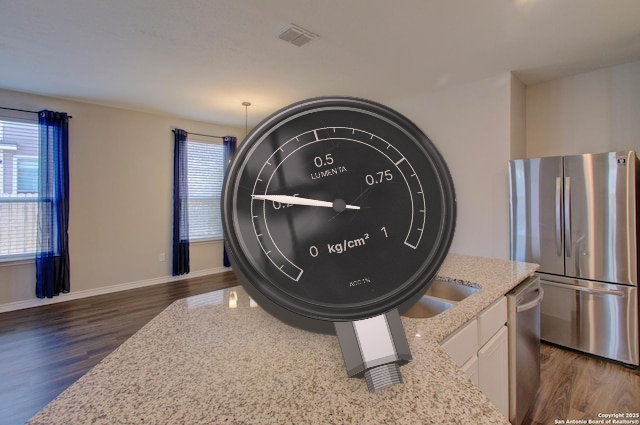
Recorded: 0.25 (kg/cm²)
